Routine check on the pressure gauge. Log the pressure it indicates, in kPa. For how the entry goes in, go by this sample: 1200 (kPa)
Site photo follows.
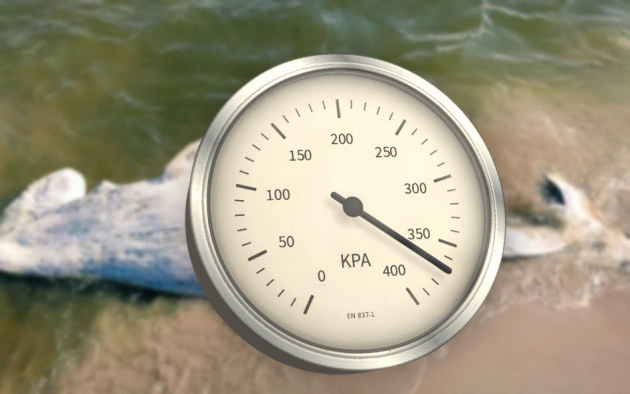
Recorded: 370 (kPa)
